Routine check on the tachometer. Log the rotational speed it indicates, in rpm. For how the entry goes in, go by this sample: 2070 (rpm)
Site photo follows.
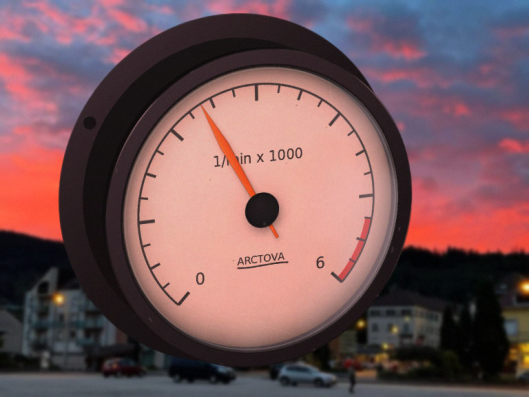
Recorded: 2375 (rpm)
